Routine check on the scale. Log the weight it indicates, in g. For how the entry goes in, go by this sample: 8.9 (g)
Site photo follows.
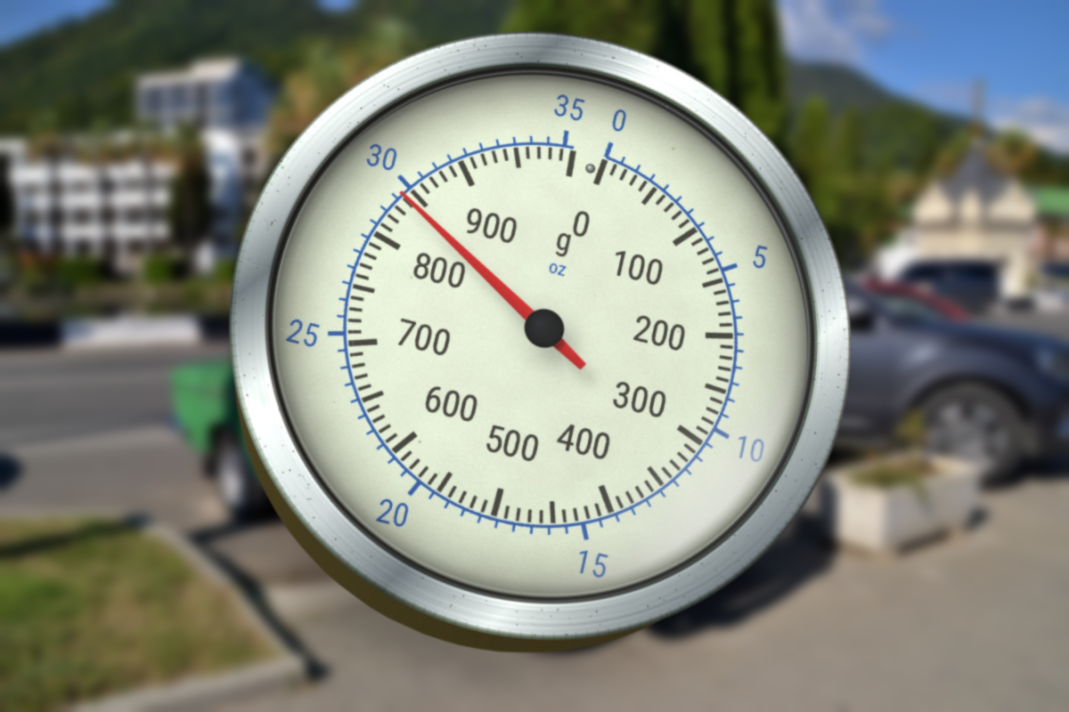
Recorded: 840 (g)
